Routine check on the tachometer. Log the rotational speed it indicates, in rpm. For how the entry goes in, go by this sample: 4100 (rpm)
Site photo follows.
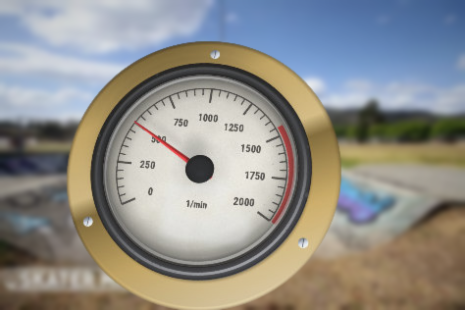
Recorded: 500 (rpm)
